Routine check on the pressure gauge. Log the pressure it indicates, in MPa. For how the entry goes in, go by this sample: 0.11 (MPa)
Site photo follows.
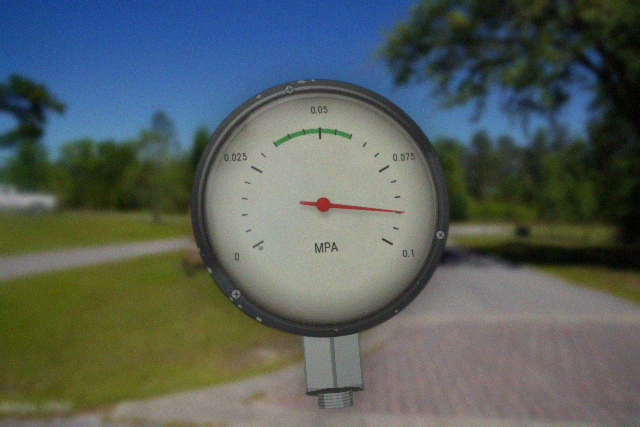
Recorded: 0.09 (MPa)
